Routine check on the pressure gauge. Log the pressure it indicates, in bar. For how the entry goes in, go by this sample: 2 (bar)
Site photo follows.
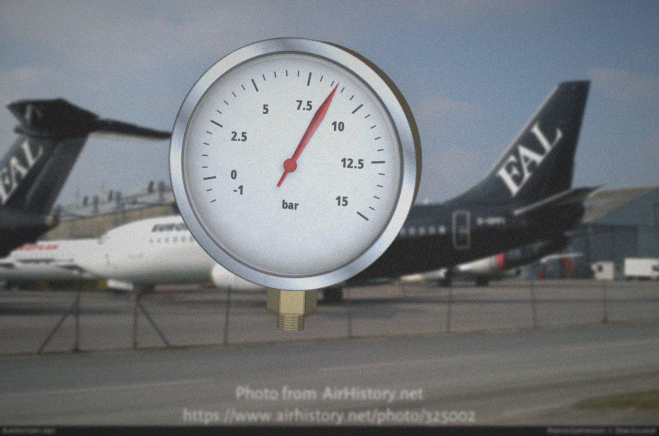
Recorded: 8.75 (bar)
